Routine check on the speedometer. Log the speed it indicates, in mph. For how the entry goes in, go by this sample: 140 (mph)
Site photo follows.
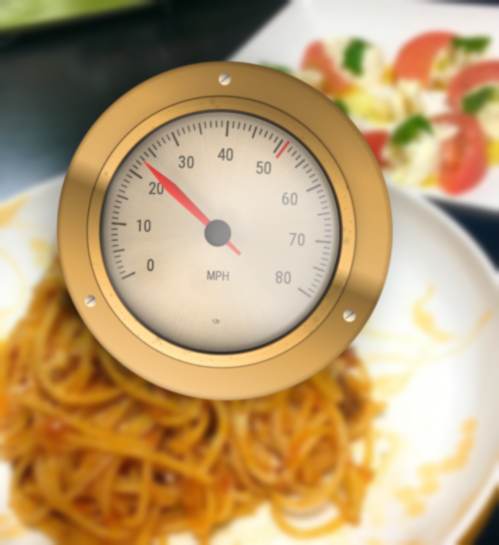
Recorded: 23 (mph)
